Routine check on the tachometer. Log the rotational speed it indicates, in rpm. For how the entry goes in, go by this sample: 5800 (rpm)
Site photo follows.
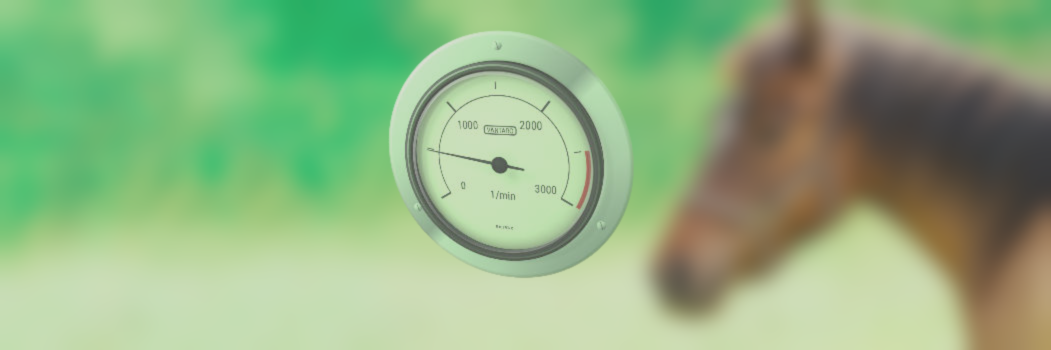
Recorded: 500 (rpm)
